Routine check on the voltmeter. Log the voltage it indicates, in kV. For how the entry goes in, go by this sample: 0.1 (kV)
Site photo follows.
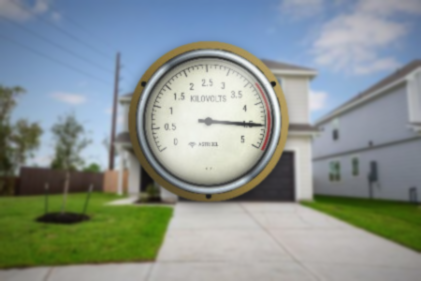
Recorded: 4.5 (kV)
